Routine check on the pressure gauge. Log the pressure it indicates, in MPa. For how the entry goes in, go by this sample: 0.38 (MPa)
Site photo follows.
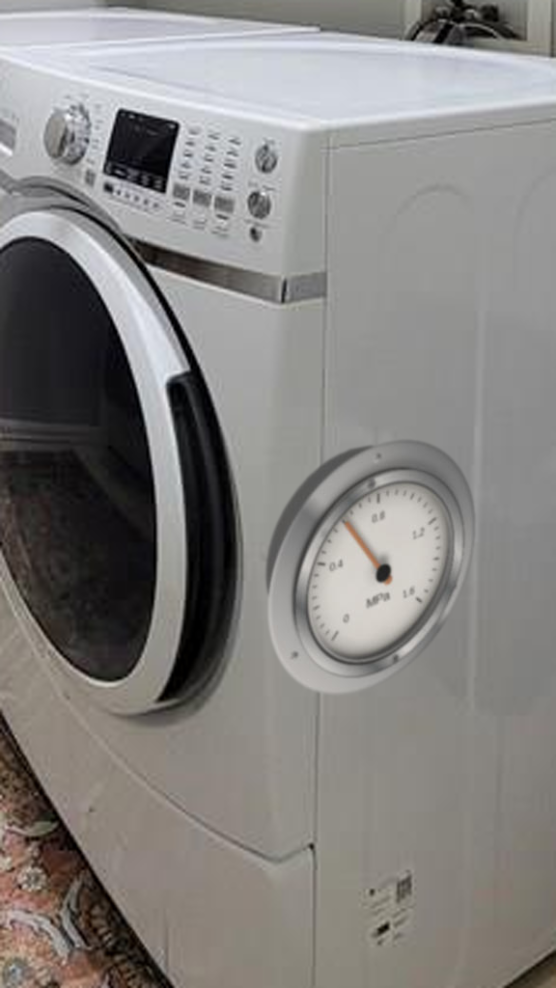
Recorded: 0.6 (MPa)
